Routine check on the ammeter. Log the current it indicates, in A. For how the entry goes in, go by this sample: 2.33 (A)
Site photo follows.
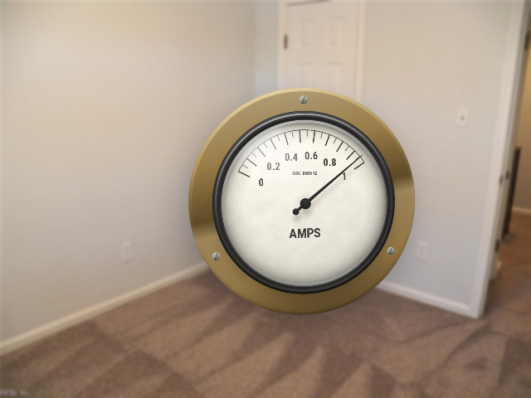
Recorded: 0.95 (A)
